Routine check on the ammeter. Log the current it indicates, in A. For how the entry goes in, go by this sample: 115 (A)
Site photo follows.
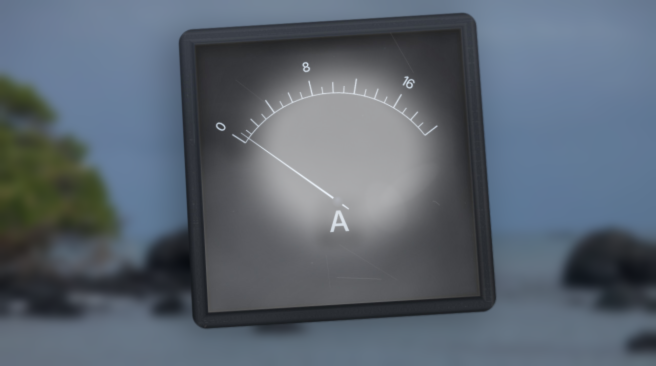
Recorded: 0.5 (A)
